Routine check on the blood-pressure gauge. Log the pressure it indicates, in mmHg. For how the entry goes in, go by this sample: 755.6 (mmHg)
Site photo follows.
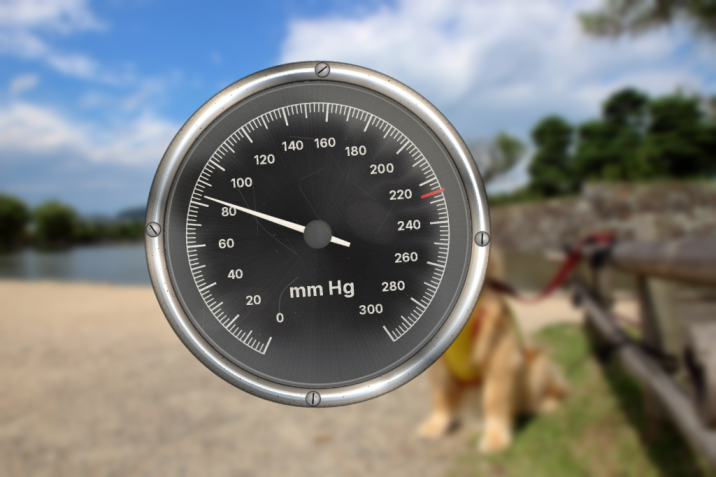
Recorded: 84 (mmHg)
